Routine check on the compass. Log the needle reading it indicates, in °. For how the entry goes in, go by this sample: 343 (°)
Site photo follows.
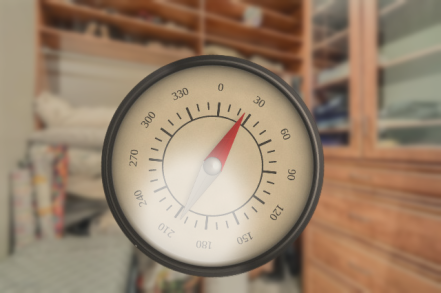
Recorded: 25 (°)
